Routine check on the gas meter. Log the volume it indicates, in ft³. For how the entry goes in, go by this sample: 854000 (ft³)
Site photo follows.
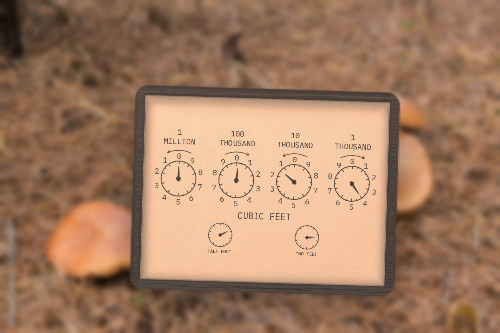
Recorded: 1400 (ft³)
